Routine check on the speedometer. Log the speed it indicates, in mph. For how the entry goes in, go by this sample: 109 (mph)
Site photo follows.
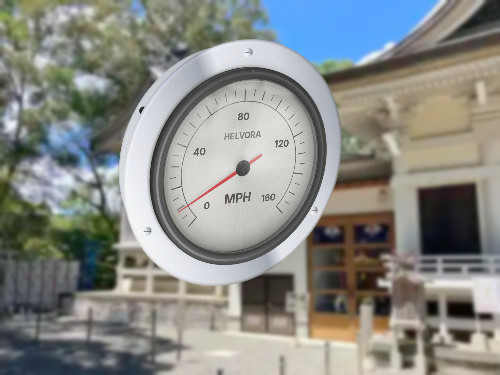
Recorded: 10 (mph)
